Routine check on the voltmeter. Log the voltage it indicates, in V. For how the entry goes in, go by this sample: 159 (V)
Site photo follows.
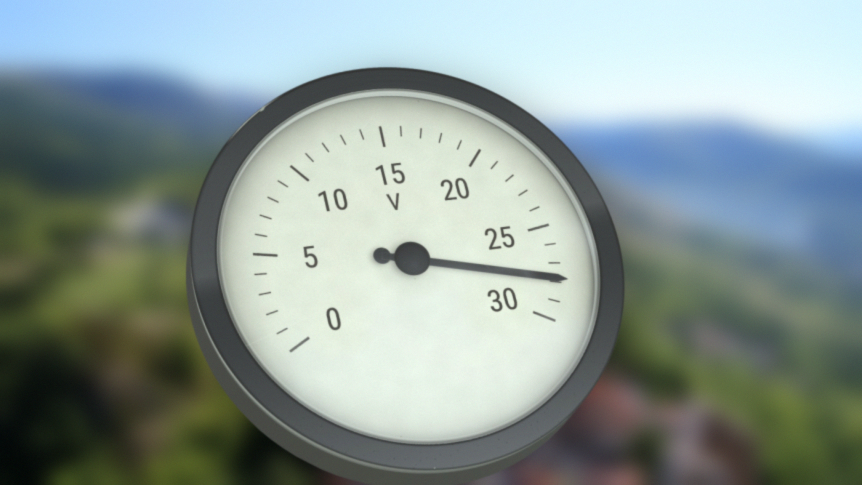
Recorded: 28 (V)
